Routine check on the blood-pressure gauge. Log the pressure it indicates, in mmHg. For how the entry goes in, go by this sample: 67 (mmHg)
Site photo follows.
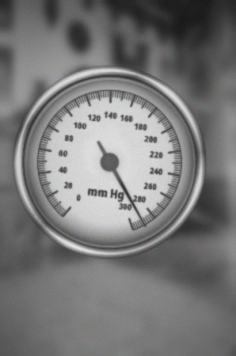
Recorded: 290 (mmHg)
